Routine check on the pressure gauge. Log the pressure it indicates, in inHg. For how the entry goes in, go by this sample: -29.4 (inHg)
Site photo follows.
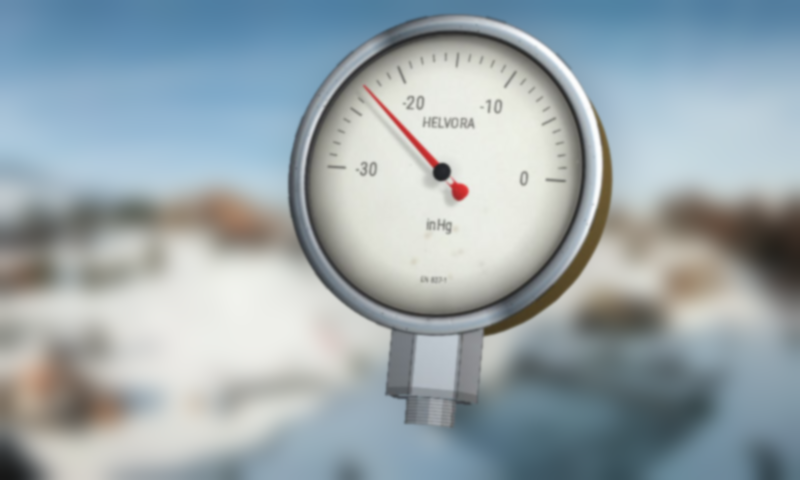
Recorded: -23 (inHg)
